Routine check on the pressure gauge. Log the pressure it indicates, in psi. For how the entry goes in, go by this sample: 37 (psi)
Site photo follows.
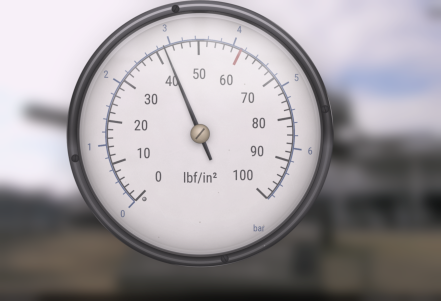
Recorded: 42 (psi)
